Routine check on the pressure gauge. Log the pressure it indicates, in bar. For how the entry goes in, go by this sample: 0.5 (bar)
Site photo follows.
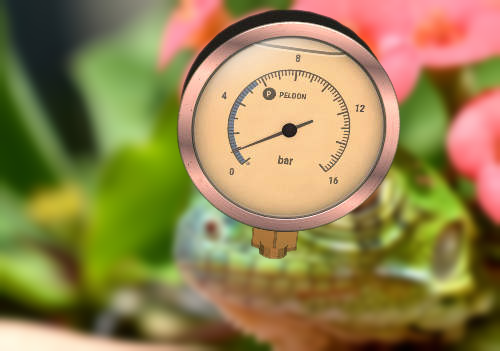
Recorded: 1 (bar)
